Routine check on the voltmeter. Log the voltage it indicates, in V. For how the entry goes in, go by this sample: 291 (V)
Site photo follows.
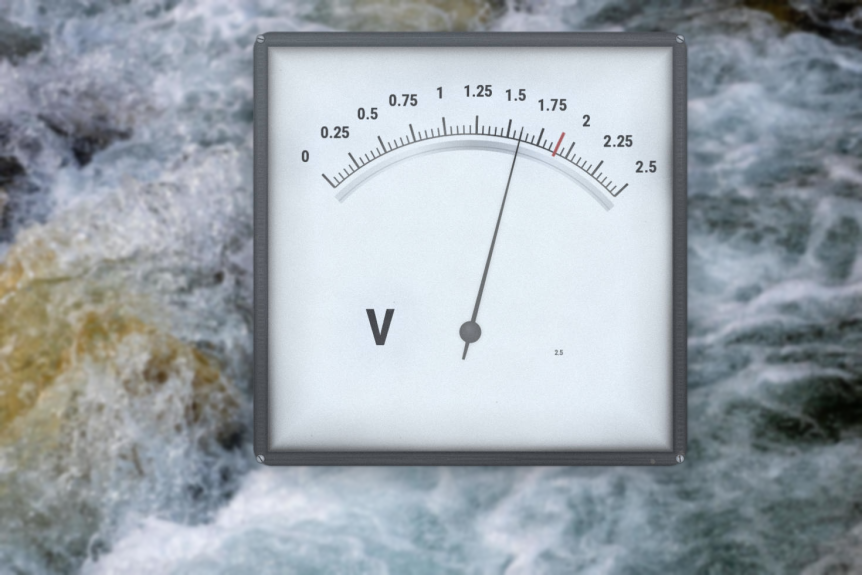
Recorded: 1.6 (V)
